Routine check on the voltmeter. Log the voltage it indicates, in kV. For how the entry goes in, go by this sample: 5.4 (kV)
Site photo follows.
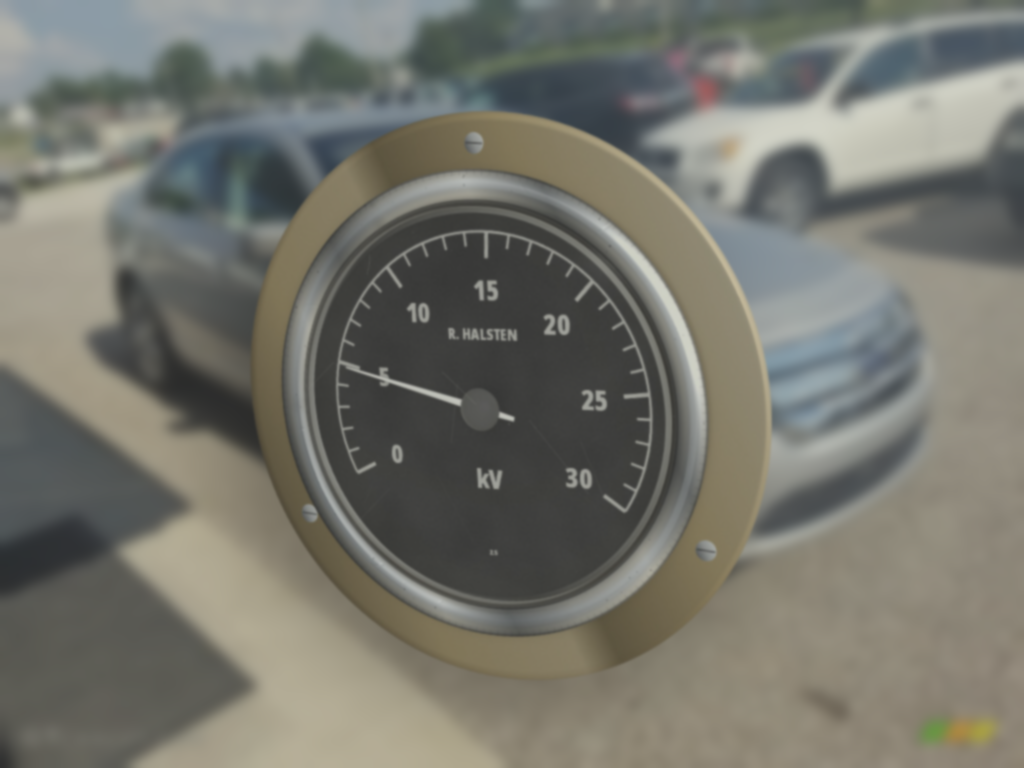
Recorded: 5 (kV)
